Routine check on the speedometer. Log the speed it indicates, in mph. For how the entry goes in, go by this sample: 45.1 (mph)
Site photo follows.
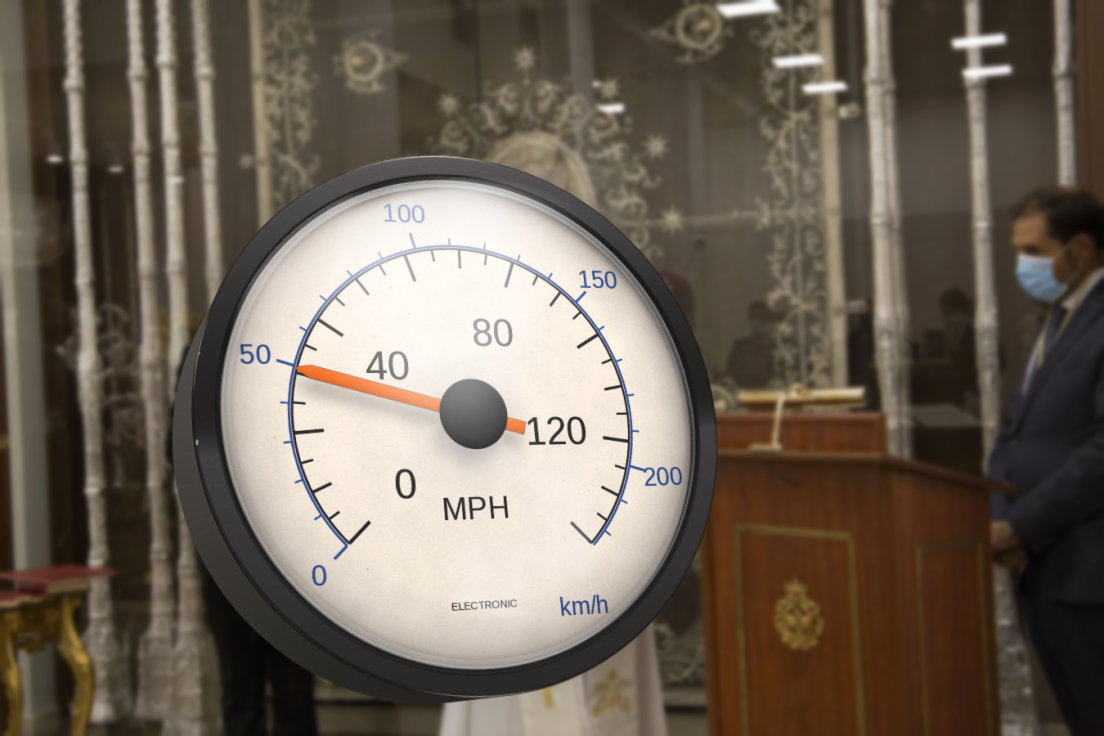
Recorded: 30 (mph)
